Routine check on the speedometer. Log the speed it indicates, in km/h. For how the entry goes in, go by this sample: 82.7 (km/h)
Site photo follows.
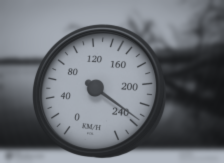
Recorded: 235 (km/h)
